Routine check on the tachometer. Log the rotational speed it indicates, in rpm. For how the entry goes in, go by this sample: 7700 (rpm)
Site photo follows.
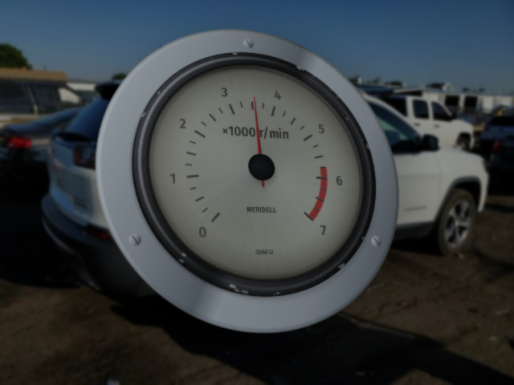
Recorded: 3500 (rpm)
